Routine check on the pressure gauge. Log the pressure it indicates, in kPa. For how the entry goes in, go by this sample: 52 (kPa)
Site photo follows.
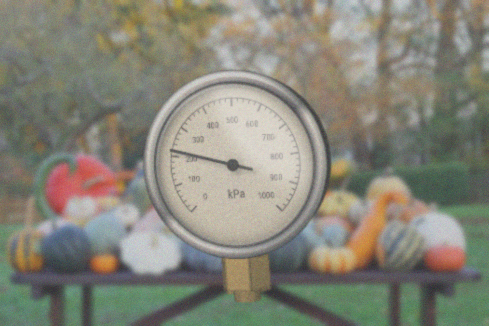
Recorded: 220 (kPa)
